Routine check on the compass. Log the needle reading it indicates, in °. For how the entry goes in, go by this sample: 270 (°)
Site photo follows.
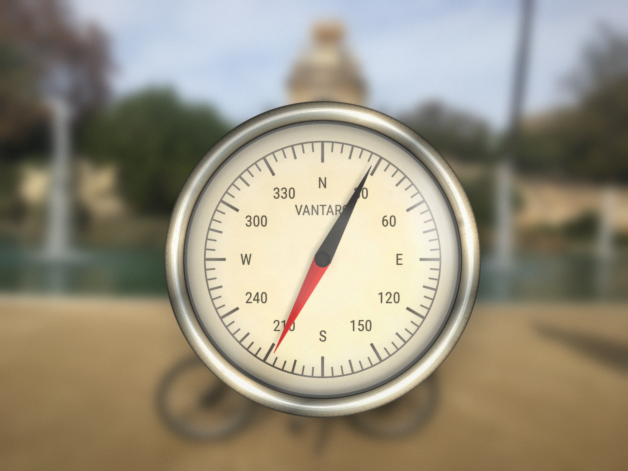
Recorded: 207.5 (°)
